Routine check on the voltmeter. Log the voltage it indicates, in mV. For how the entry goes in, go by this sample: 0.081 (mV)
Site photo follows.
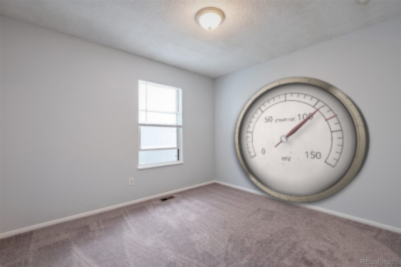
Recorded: 105 (mV)
